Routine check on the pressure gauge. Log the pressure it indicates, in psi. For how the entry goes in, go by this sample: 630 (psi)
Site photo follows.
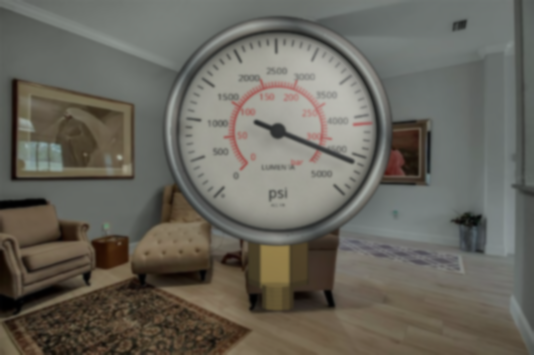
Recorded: 4600 (psi)
